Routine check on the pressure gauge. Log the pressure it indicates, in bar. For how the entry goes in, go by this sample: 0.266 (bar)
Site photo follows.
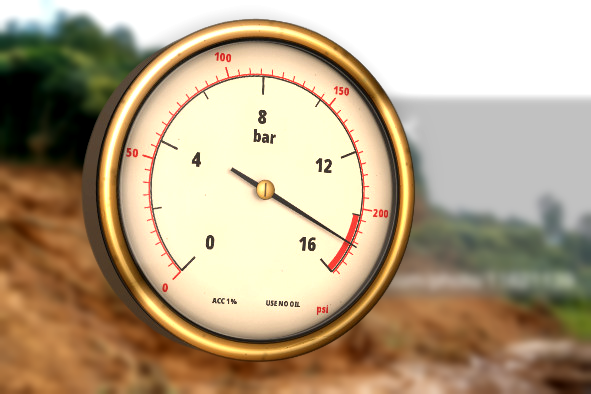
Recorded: 15 (bar)
